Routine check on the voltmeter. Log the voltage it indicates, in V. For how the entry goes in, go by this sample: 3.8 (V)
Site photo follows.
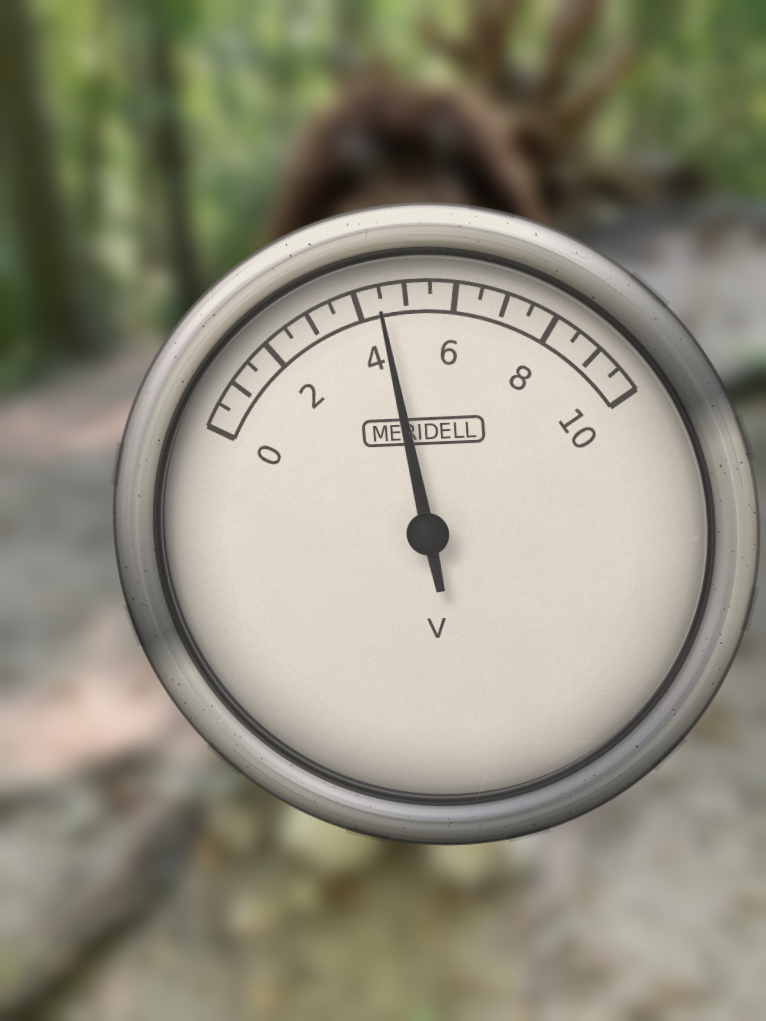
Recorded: 4.5 (V)
